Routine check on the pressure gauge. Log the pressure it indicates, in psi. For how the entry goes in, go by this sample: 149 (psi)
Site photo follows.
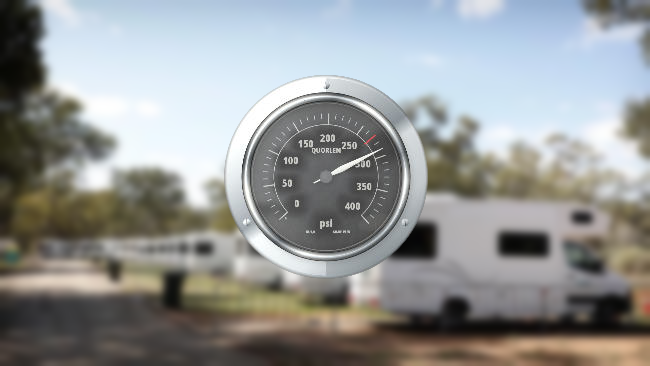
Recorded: 290 (psi)
